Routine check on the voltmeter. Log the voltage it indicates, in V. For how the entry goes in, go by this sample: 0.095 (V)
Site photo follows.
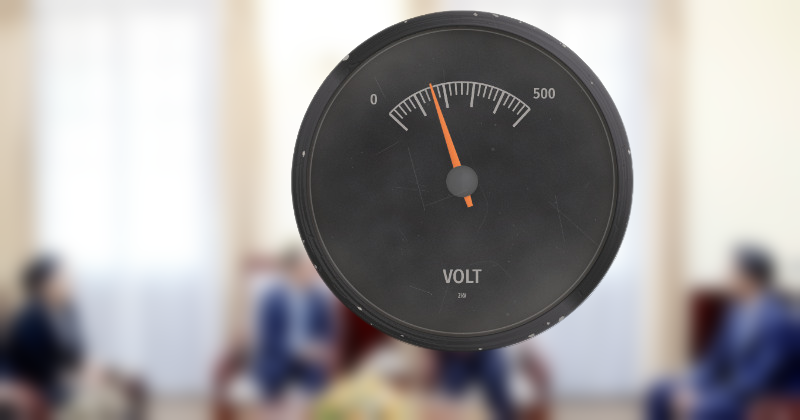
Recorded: 160 (V)
